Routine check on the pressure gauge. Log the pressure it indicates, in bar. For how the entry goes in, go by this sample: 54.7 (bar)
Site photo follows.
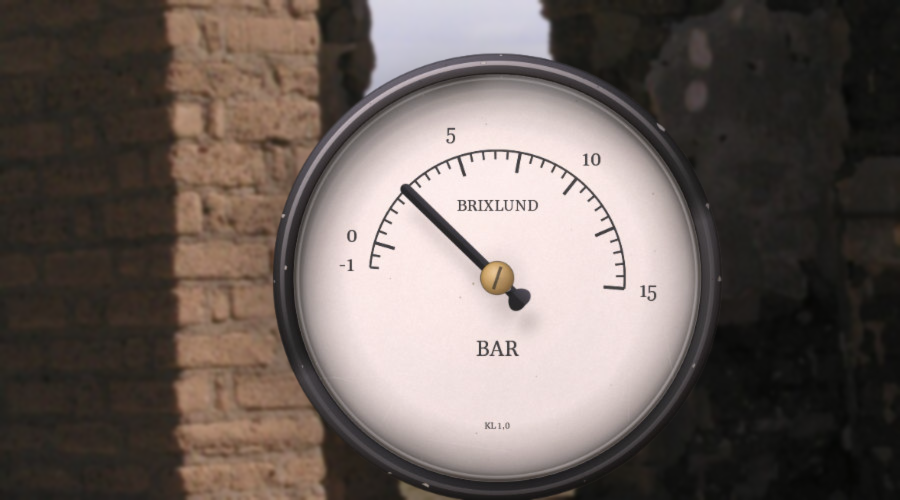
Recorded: 2.5 (bar)
